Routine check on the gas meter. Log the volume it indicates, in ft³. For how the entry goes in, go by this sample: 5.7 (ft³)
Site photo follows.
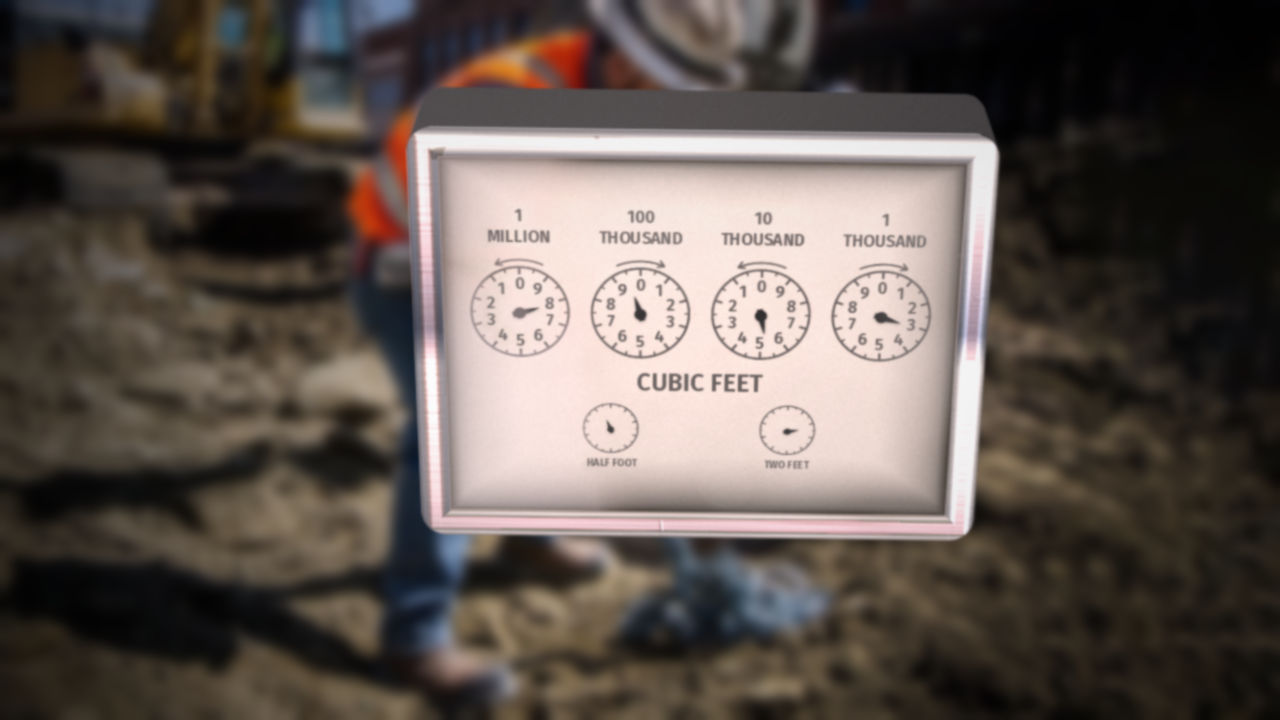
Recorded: 795300 (ft³)
